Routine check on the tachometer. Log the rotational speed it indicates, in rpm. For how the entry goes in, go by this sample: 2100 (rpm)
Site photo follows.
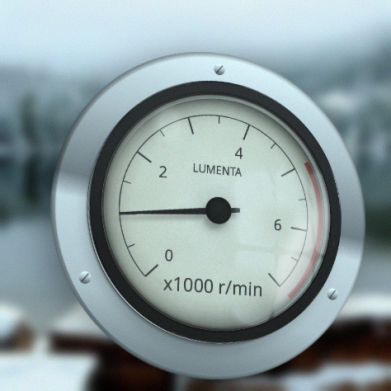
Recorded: 1000 (rpm)
